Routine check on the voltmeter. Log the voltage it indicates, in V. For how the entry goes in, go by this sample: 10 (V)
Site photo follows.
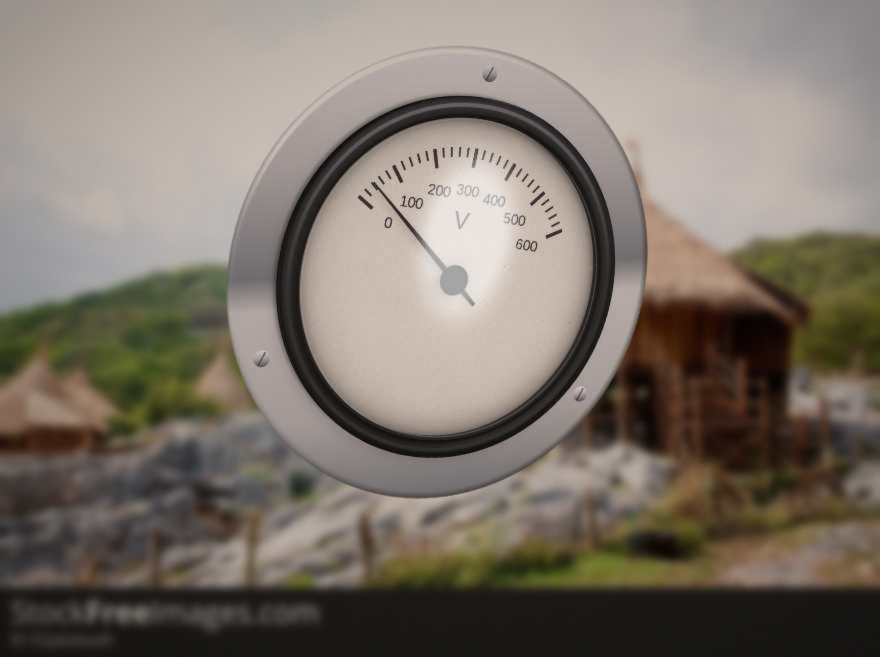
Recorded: 40 (V)
